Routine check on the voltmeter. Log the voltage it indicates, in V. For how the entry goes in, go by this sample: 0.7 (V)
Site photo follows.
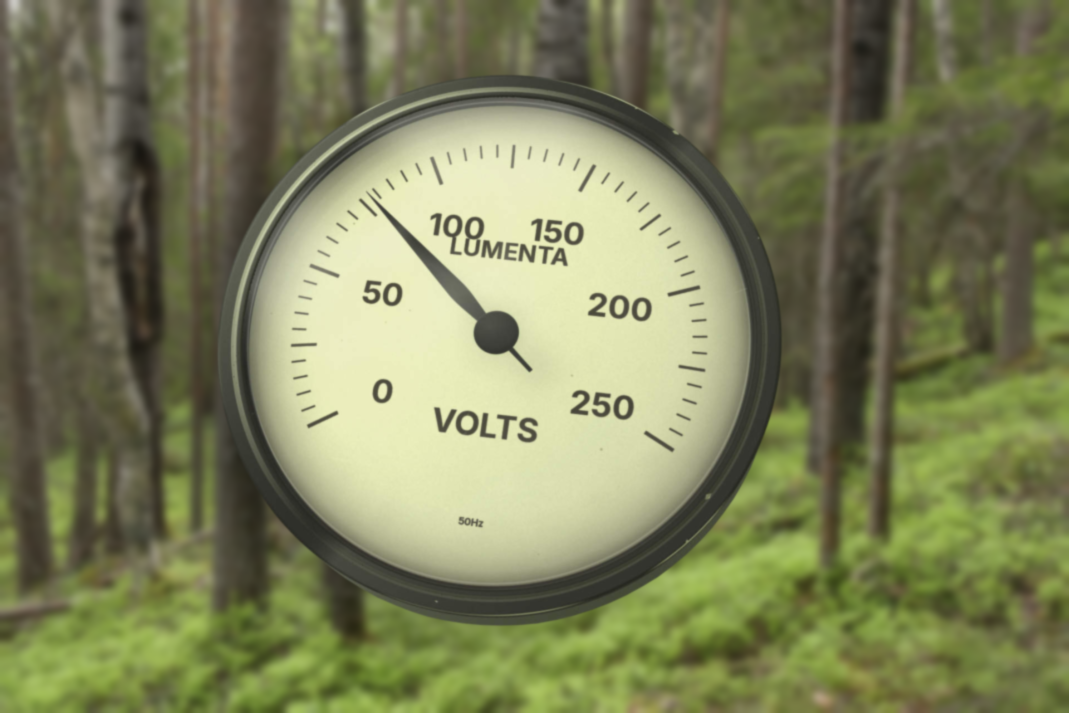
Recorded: 77.5 (V)
